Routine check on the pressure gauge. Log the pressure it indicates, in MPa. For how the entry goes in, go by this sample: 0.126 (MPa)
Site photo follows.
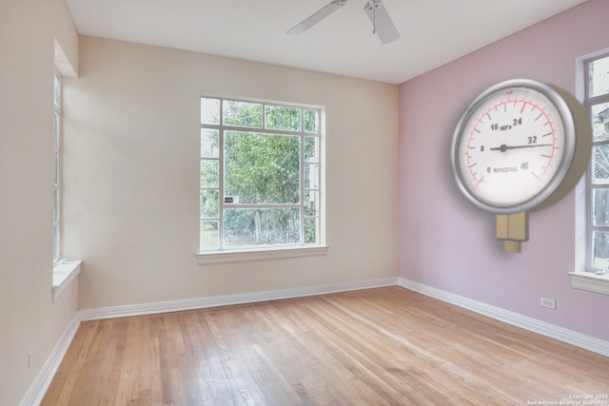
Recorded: 34 (MPa)
